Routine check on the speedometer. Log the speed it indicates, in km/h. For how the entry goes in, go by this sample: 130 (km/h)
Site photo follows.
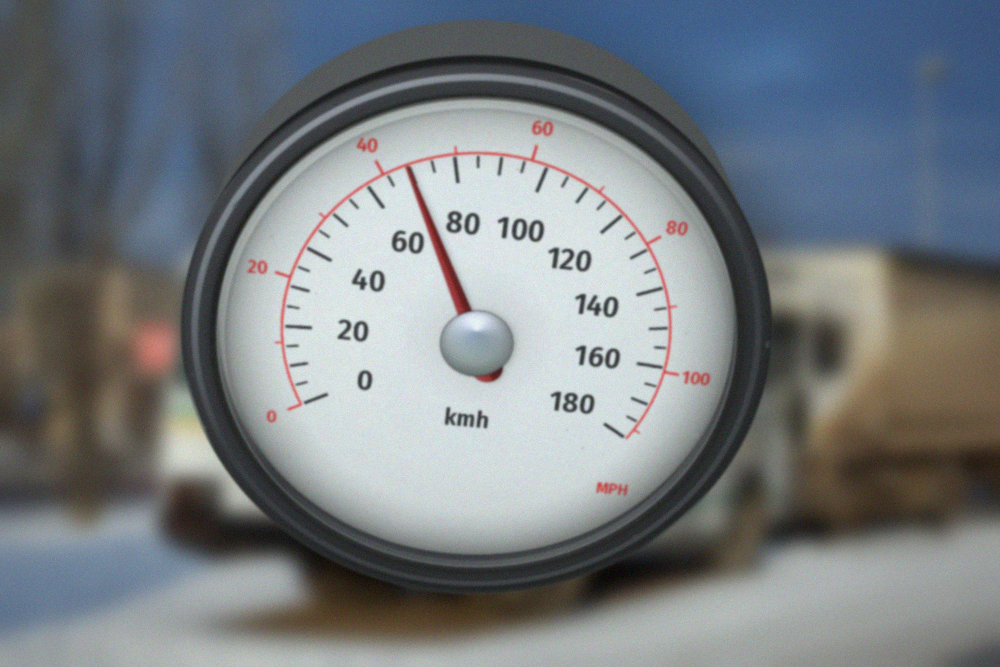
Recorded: 70 (km/h)
